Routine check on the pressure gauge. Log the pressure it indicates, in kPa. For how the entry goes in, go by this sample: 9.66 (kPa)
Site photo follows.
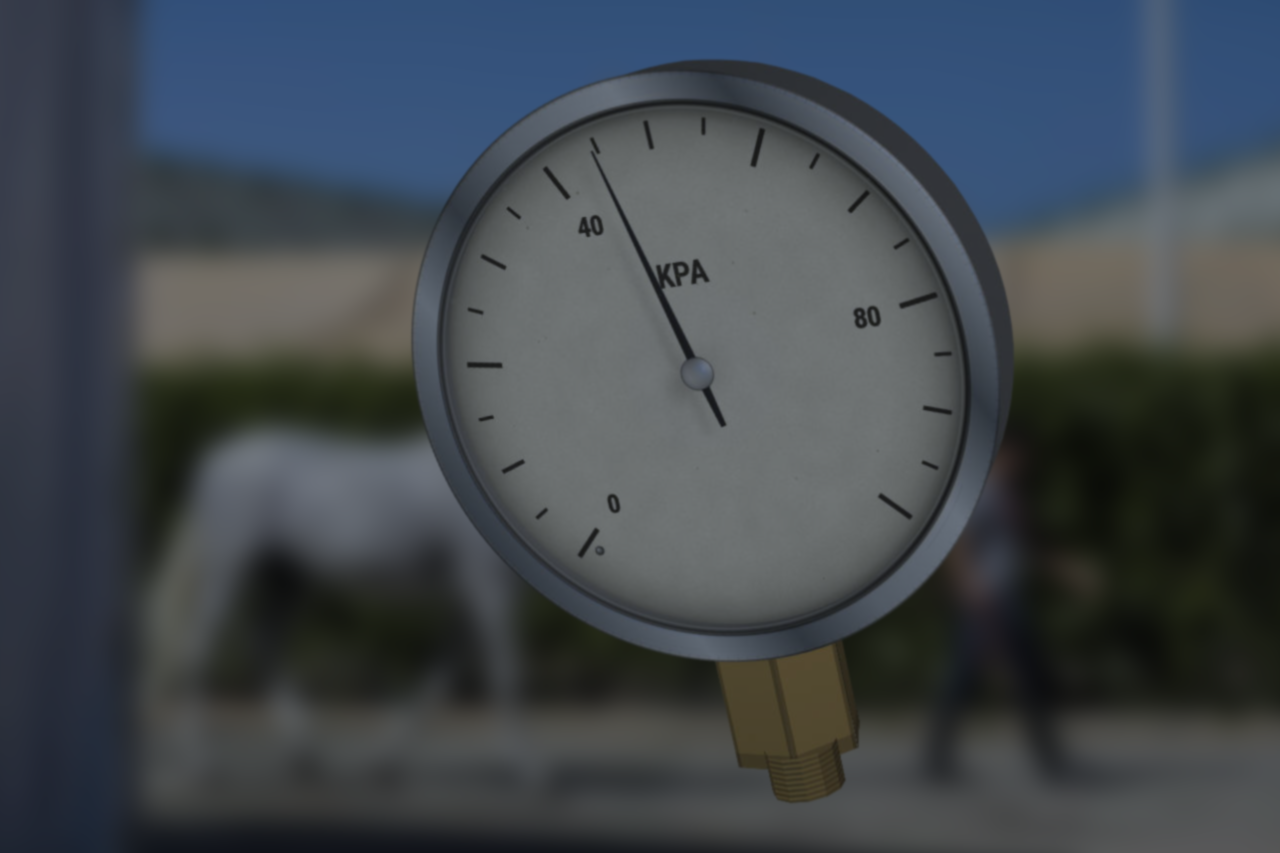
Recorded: 45 (kPa)
